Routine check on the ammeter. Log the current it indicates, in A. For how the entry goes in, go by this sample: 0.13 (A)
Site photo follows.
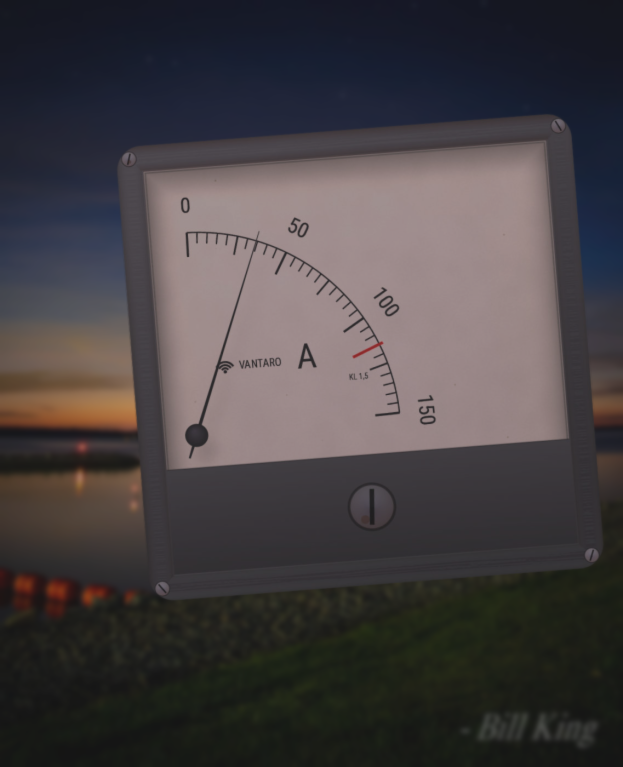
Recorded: 35 (A)
